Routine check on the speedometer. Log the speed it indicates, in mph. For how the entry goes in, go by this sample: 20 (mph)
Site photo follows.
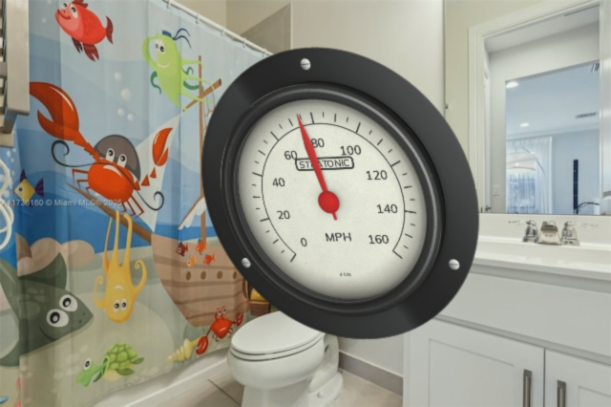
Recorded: 75 (mph)
